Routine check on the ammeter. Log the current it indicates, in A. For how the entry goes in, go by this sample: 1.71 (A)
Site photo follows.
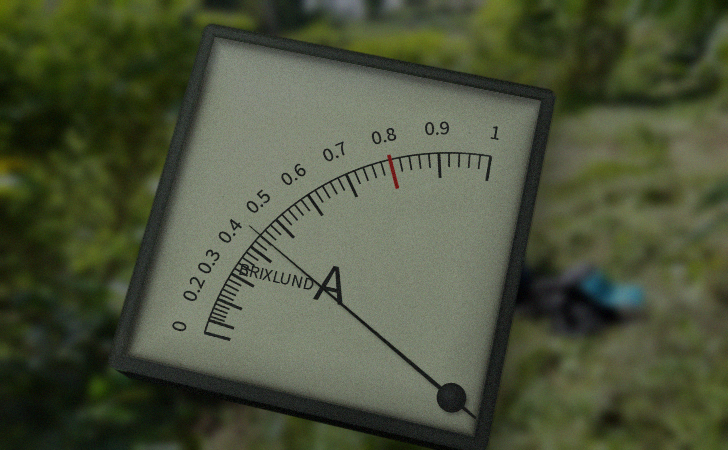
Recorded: 0.44 (A)
